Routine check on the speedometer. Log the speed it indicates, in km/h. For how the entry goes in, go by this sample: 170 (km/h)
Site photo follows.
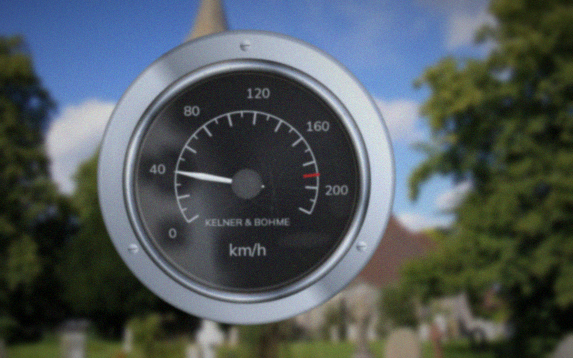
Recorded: 40 (km/h)
